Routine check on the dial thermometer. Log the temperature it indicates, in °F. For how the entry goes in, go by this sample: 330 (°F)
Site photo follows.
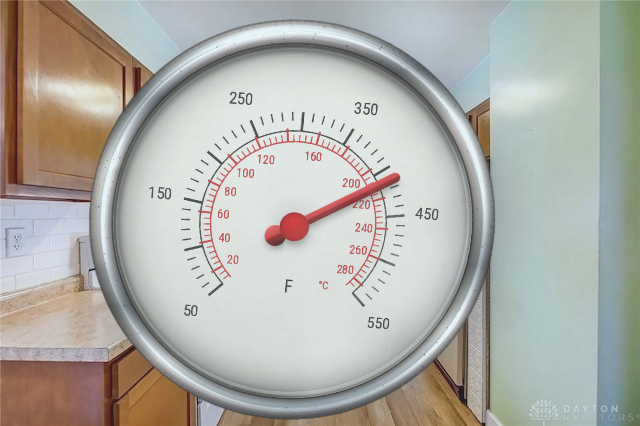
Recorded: 410 (°F)
